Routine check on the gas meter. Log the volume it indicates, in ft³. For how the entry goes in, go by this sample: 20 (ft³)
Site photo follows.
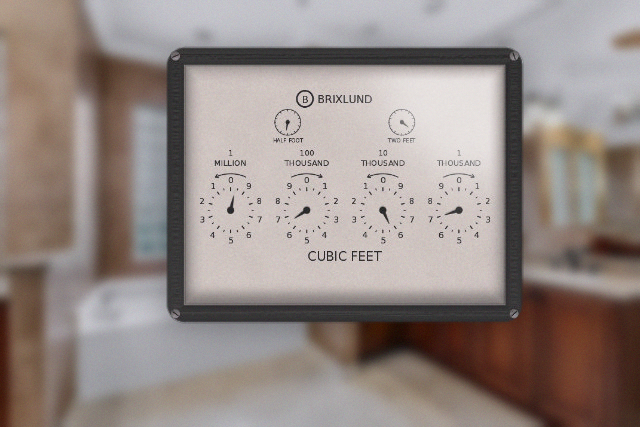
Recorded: 965700 (ft³)
